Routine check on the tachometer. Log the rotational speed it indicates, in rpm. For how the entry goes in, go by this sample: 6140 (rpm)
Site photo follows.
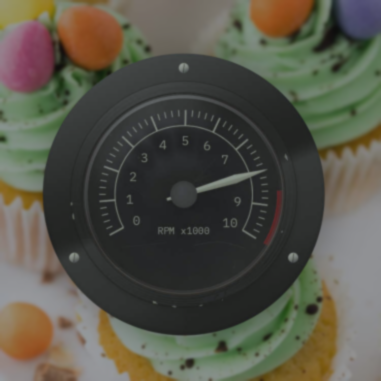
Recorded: 8000 (rpm)
